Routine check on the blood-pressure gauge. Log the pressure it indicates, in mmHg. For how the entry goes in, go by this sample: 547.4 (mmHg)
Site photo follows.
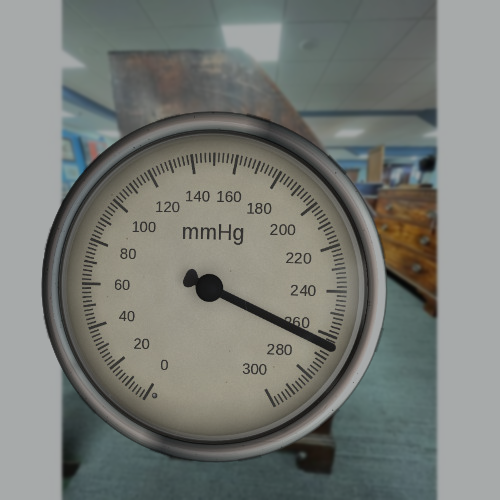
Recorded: 264 (mmHg)
